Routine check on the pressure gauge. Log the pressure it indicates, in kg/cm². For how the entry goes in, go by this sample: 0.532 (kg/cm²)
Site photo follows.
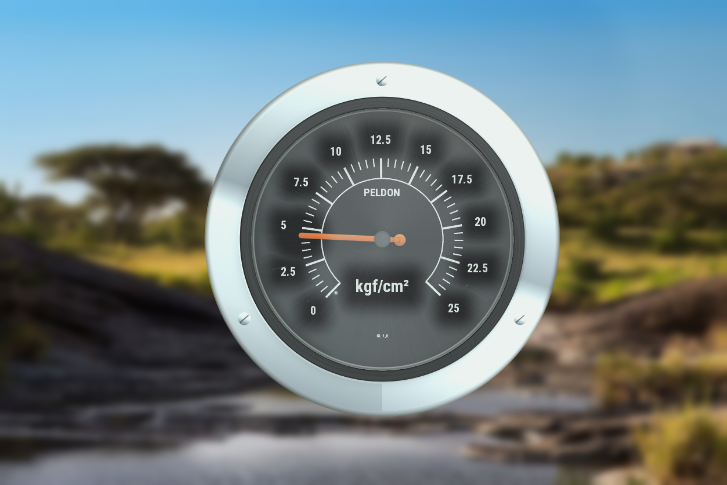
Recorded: 4.5 (kg/cm²)
